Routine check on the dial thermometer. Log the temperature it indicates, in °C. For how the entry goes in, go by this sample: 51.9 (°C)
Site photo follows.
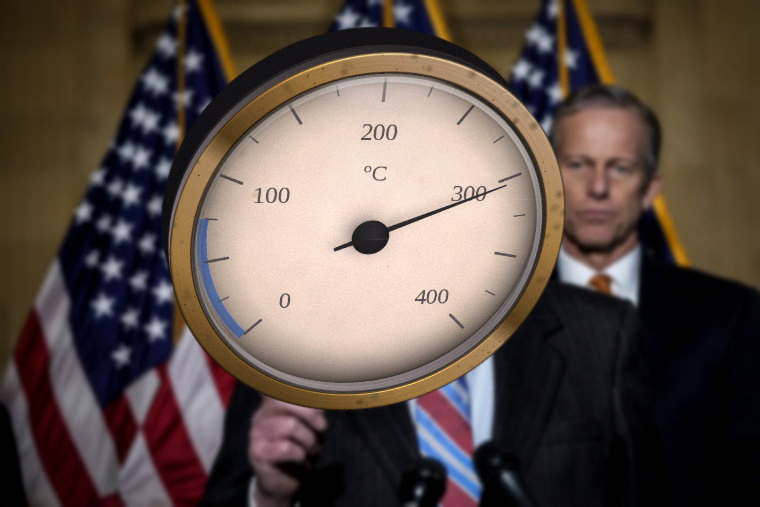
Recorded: 300 (°C)
